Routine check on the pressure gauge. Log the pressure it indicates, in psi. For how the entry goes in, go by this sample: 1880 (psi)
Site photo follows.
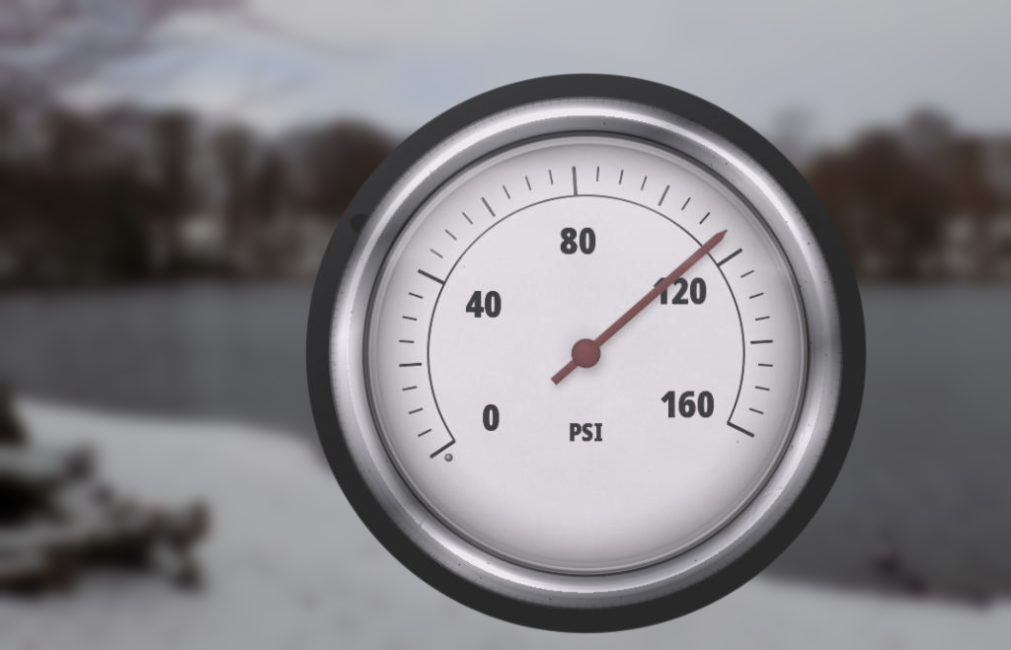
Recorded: 115 (psi)
